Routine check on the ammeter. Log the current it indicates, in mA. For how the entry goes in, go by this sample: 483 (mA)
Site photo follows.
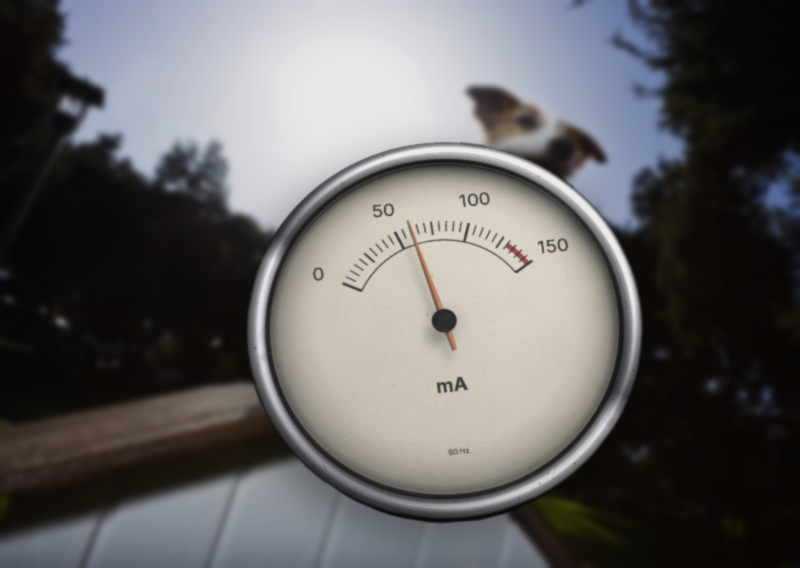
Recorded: 60 (mA)
